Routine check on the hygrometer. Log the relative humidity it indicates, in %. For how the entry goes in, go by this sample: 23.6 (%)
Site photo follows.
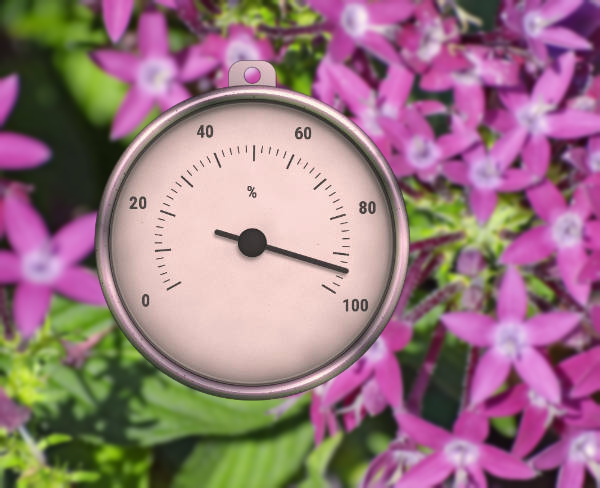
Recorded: 94 (%)
